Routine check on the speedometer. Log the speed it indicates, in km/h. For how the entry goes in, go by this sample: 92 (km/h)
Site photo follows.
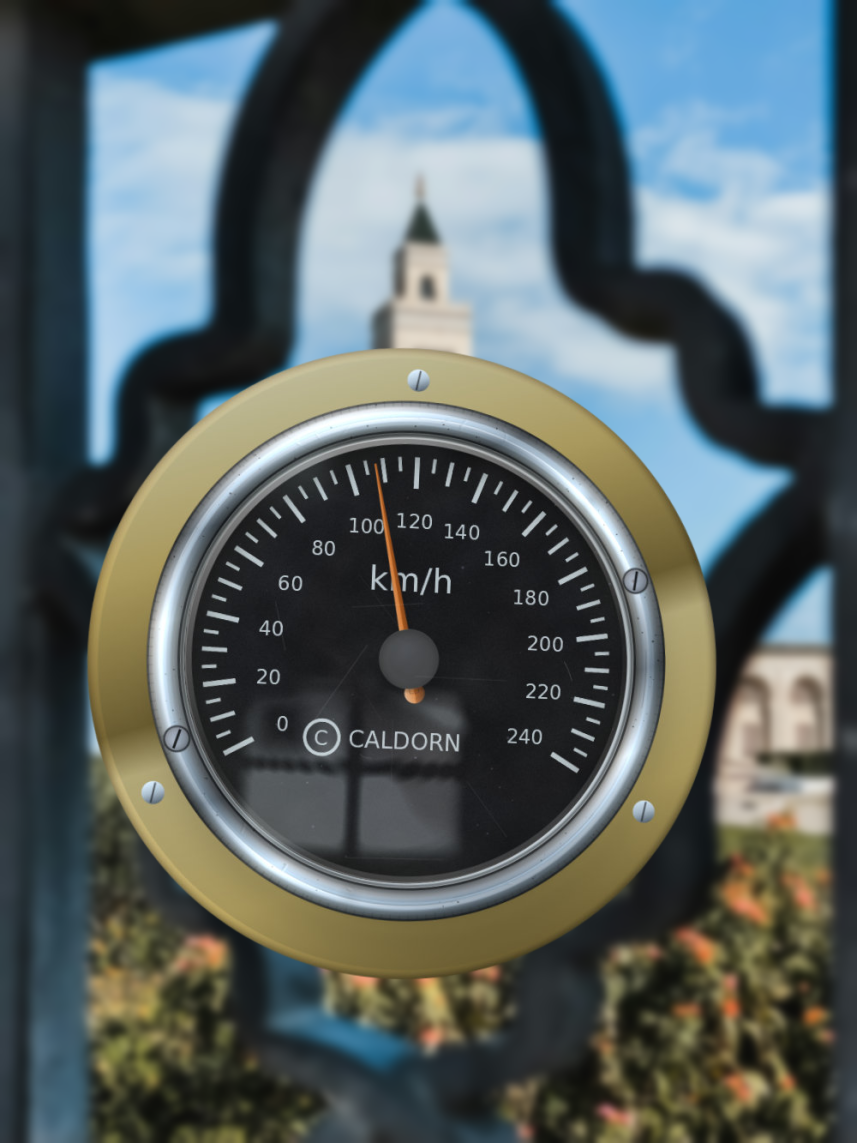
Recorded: 107.5 (km/h)
